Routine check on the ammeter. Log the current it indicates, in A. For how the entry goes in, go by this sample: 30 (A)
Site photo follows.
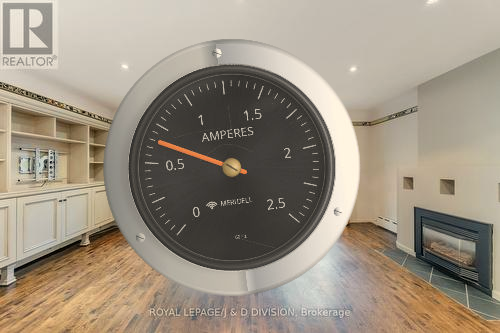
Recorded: 0.65 (A)
